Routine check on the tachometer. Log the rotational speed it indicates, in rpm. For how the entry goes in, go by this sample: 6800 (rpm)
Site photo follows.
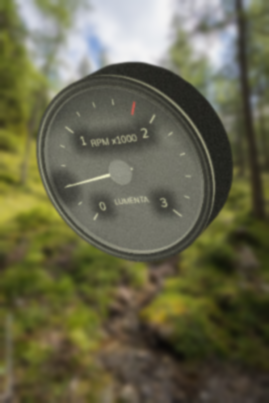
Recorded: 400 (rpm)
